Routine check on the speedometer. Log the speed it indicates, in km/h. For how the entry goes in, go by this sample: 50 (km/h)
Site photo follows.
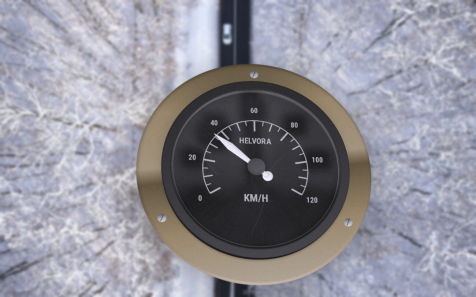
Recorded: 35 (km/h)
